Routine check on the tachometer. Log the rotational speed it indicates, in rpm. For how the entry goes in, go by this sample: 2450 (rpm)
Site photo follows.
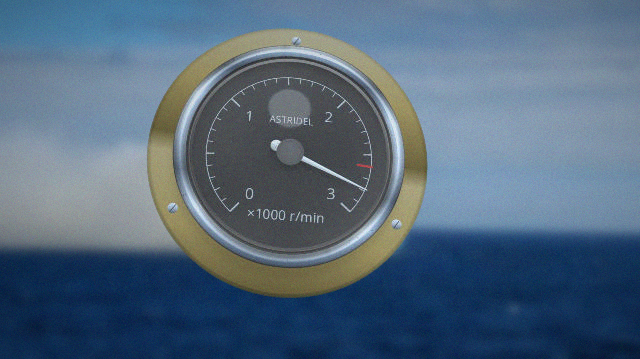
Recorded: 2800 (rpm)
